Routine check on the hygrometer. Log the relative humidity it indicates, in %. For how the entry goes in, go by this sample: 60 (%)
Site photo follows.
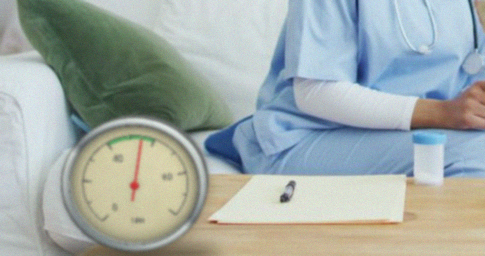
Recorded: 55 (%)
